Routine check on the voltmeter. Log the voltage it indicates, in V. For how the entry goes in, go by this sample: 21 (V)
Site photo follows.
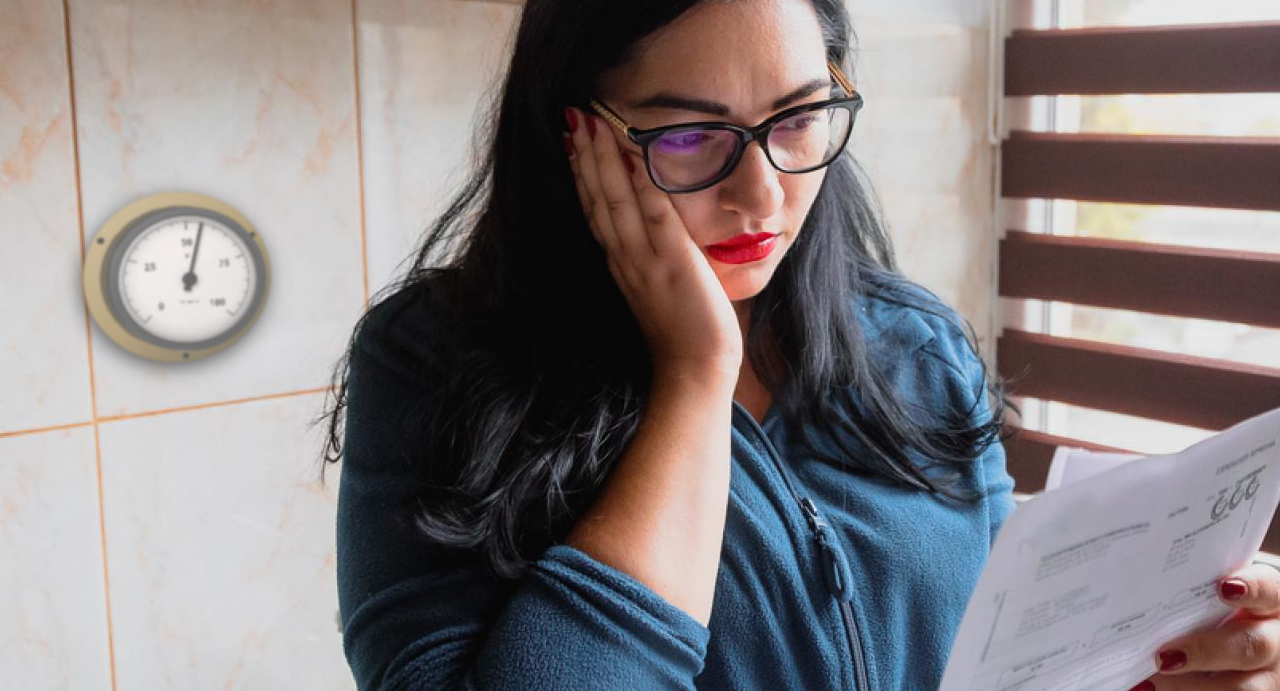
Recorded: 55 (V)
